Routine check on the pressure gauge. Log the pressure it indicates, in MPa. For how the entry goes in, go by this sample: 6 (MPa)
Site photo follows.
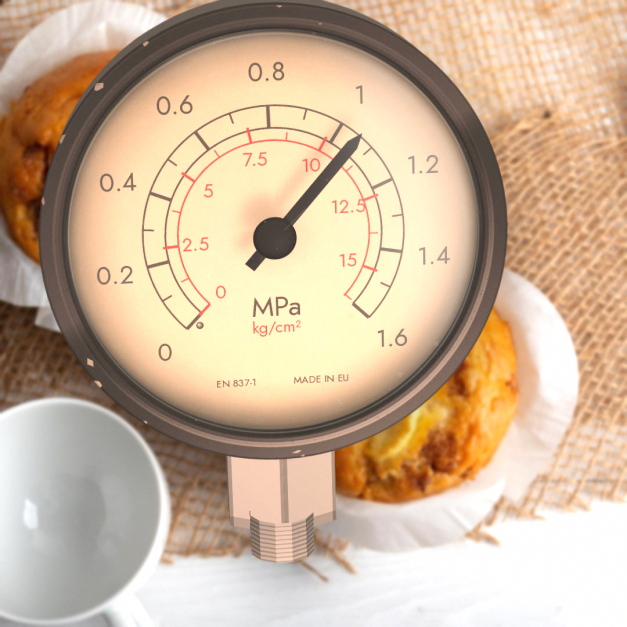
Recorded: 1.05 (MPa)
